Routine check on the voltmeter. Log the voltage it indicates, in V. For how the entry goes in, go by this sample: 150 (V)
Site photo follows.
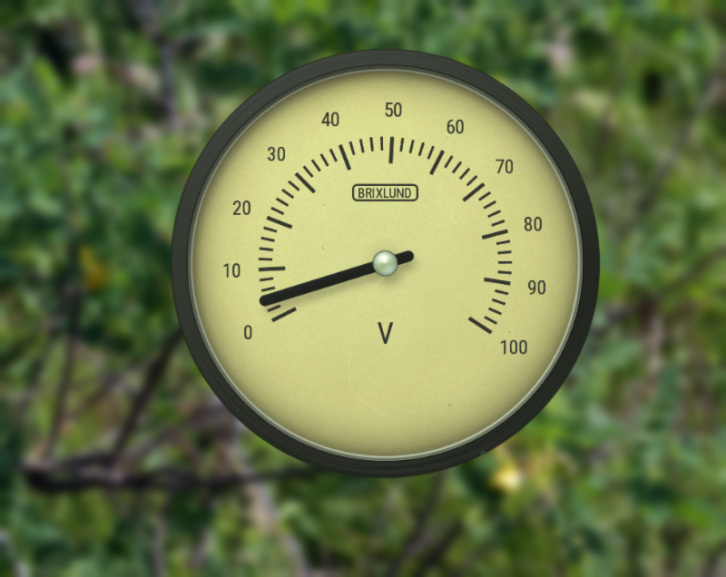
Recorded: 4 (V)
